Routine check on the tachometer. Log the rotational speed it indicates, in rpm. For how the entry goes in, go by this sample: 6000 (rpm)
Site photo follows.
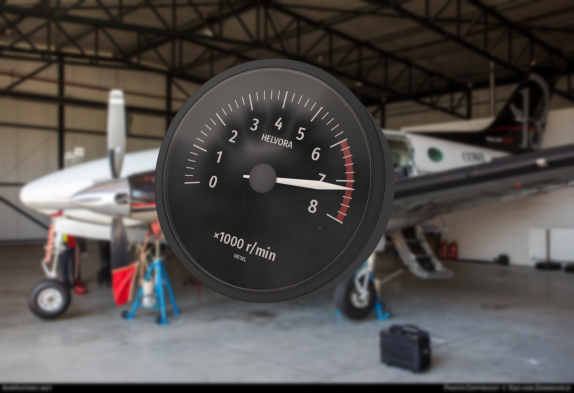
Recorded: 7200 (rpm)
